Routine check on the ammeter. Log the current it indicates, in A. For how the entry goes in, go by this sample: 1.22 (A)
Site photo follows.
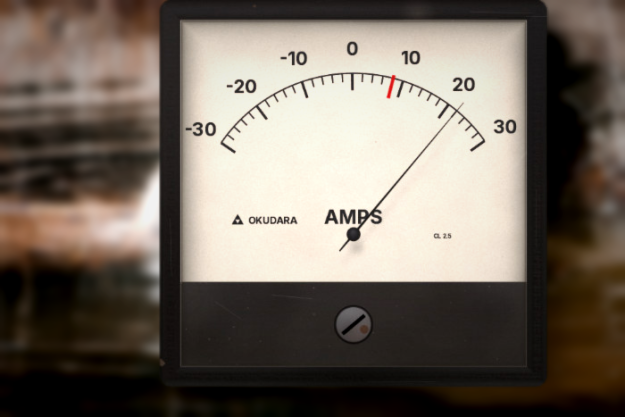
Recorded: 22 (A)
